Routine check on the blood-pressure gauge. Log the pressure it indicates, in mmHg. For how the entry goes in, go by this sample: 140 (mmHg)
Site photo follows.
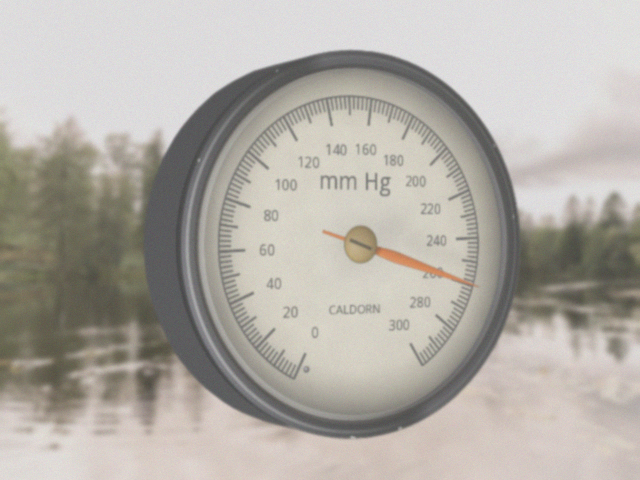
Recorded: 260 (mmHg)
